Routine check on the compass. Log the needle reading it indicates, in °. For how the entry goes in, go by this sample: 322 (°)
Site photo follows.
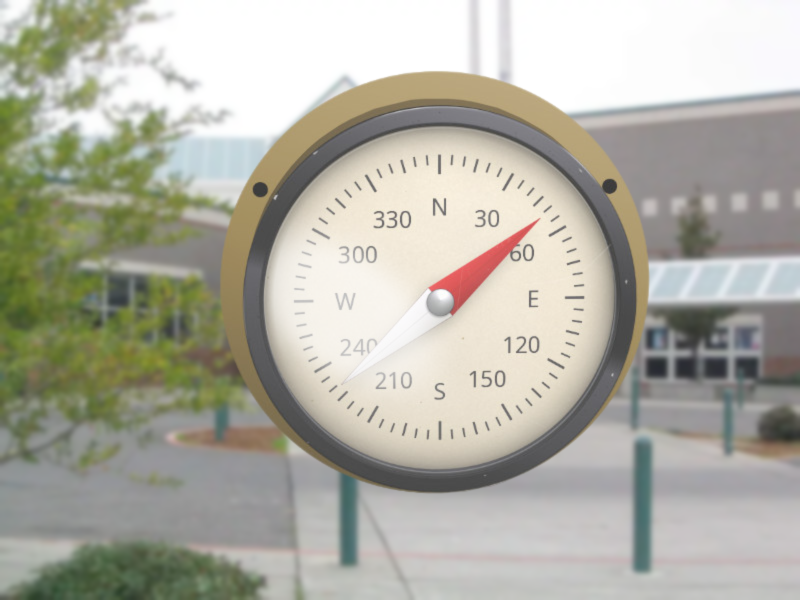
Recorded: 50 (°)
